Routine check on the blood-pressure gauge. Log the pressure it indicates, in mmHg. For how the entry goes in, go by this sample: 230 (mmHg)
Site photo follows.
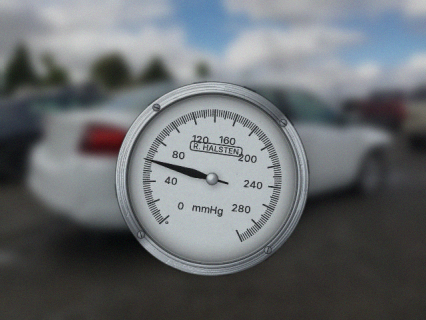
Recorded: 60 (mmHg)
